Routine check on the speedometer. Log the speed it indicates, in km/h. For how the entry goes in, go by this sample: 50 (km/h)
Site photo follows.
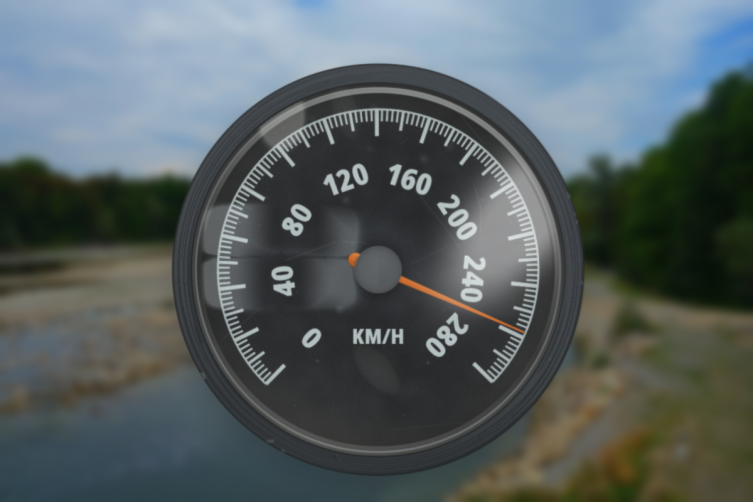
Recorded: 258 (km/h)
